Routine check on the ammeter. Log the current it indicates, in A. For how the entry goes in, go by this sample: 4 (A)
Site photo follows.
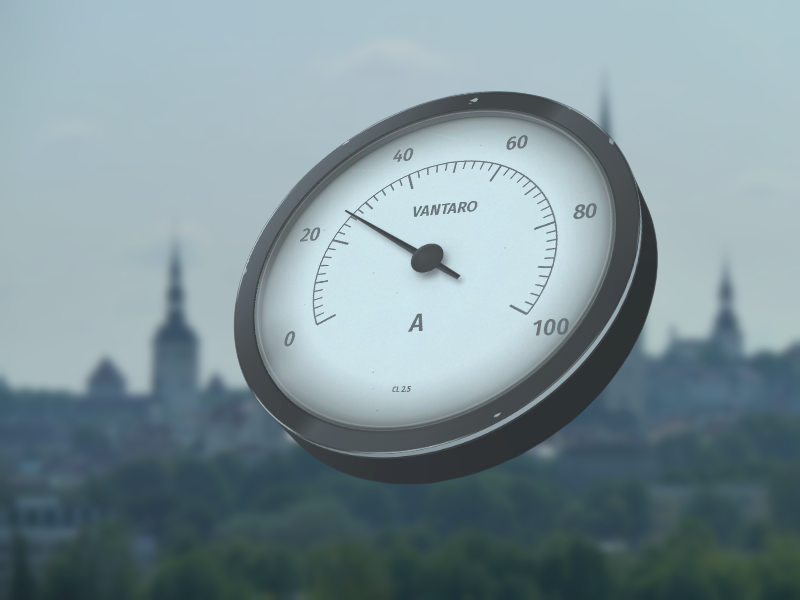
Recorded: 26 (A)
